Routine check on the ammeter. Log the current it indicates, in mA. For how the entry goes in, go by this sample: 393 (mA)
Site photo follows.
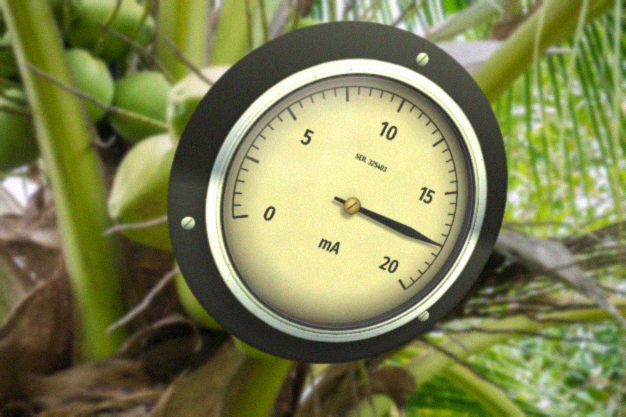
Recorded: 17.5 (mA)
